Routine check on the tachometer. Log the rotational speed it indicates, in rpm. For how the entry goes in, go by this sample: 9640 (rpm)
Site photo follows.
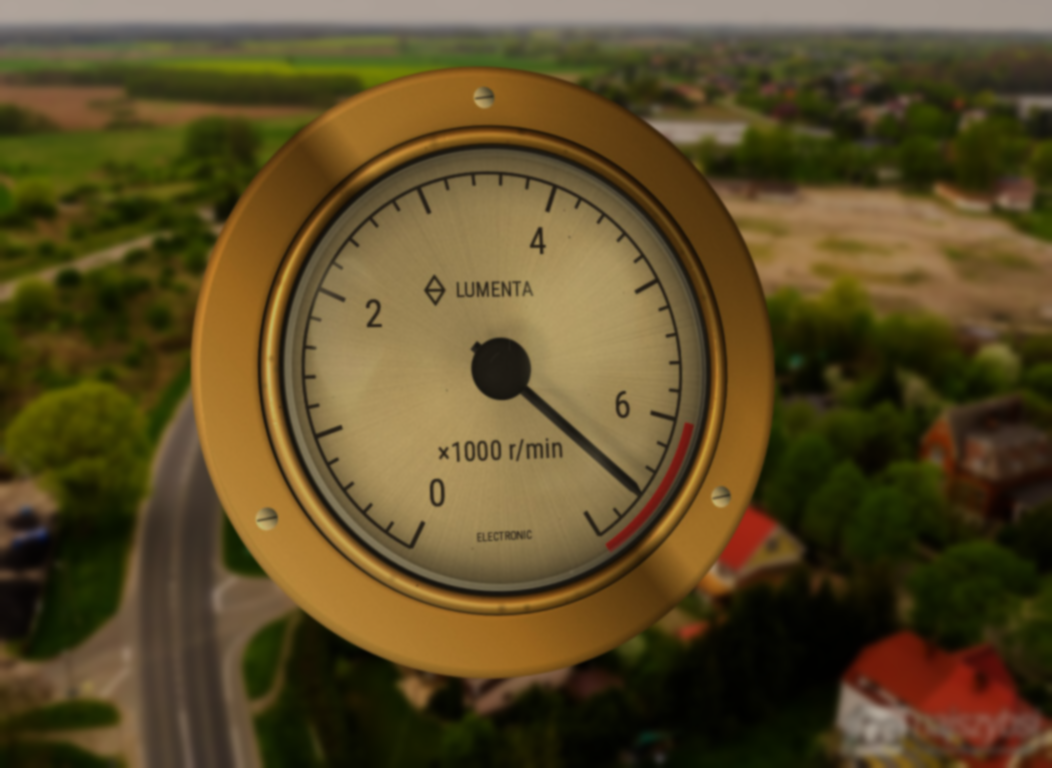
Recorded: 6600 (rpm)
